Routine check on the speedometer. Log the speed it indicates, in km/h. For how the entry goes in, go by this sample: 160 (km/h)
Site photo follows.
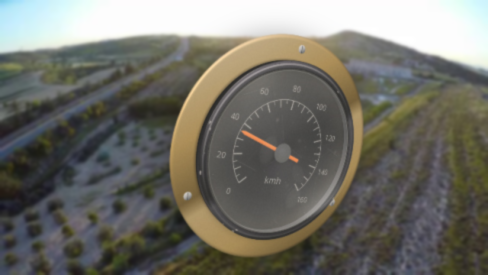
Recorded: 35 (km/h)
